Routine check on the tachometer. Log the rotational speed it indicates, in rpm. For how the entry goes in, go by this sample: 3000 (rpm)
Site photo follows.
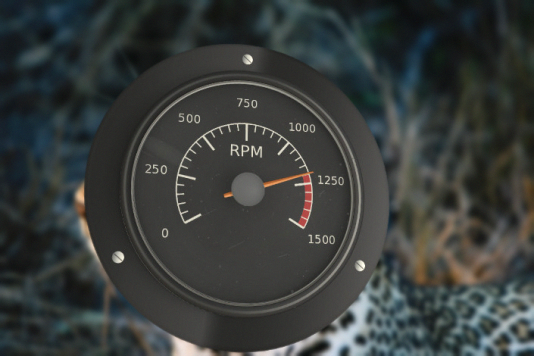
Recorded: 1200 (rpm)
